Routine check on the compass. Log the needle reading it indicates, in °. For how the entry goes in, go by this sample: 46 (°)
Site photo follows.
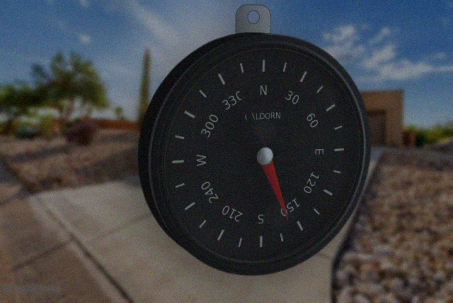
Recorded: 157.5 (°)
